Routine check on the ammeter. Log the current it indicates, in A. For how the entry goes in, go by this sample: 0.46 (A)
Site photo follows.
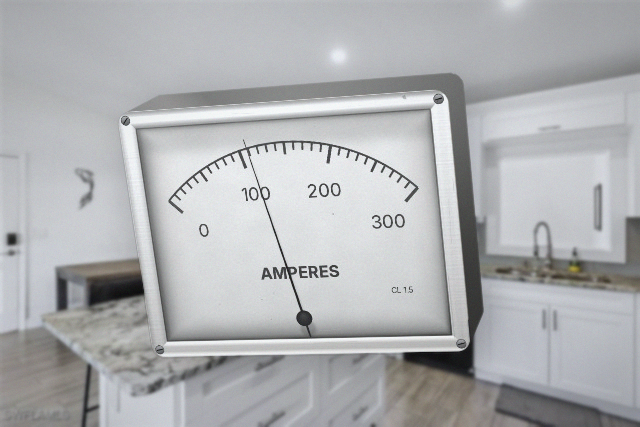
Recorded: 110 (A)
